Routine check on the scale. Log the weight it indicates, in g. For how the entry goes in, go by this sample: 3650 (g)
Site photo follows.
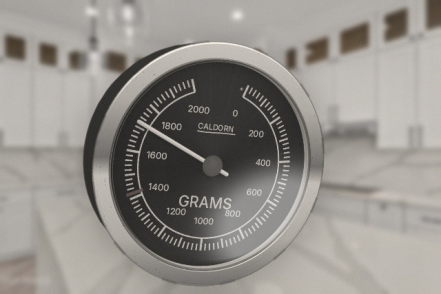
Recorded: 1720 (g)
